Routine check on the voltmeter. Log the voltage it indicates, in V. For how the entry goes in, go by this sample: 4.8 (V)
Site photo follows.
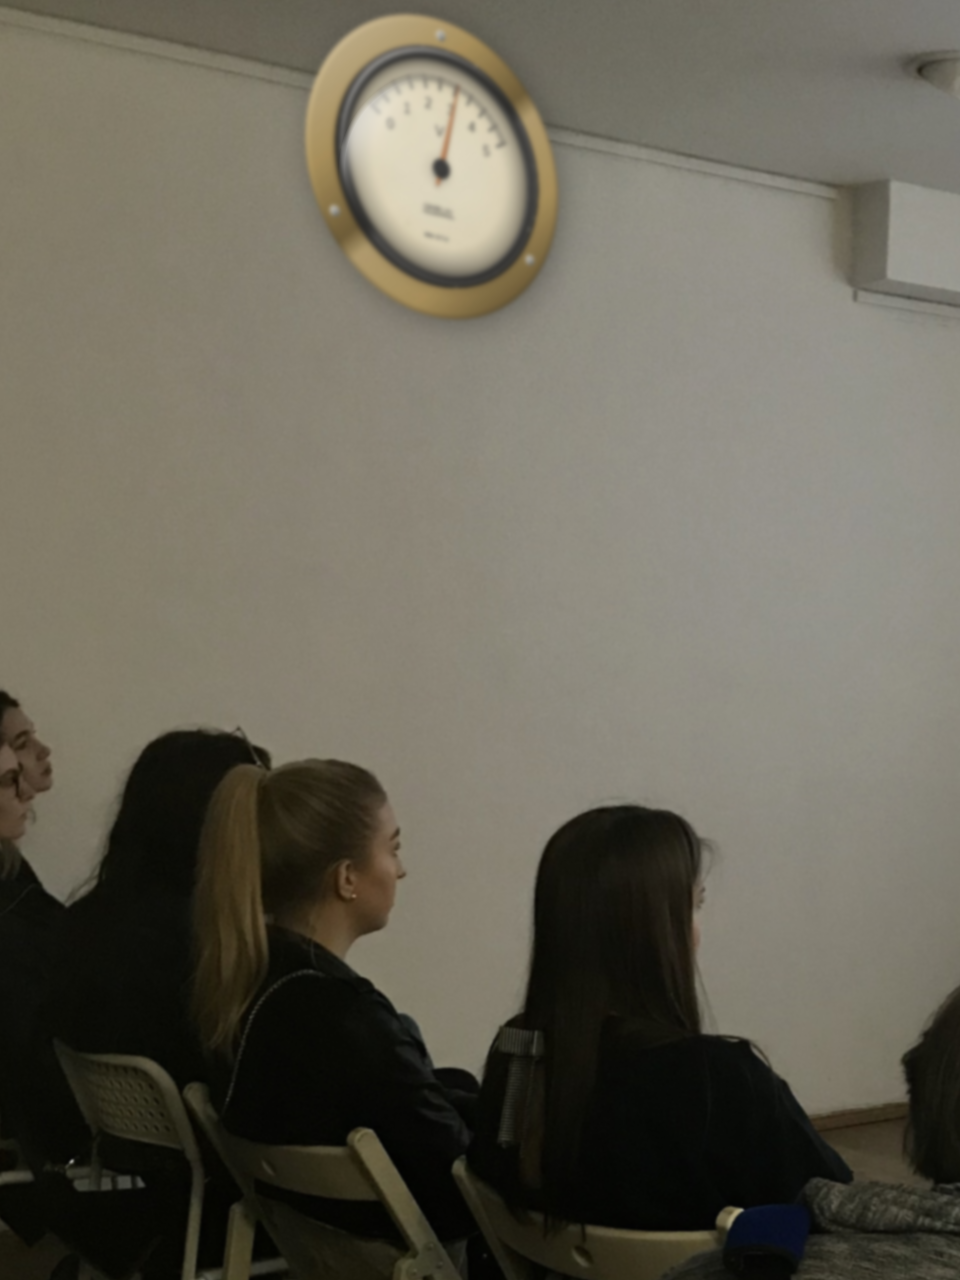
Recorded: 3 (V)
